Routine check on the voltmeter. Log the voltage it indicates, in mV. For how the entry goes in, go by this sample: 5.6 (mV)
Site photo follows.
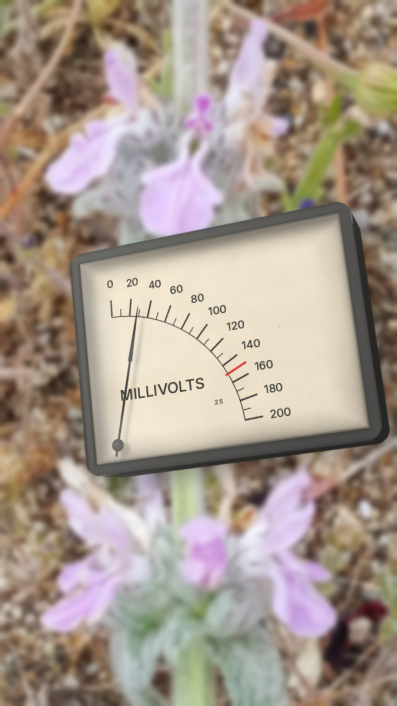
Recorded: 30 (mV)
